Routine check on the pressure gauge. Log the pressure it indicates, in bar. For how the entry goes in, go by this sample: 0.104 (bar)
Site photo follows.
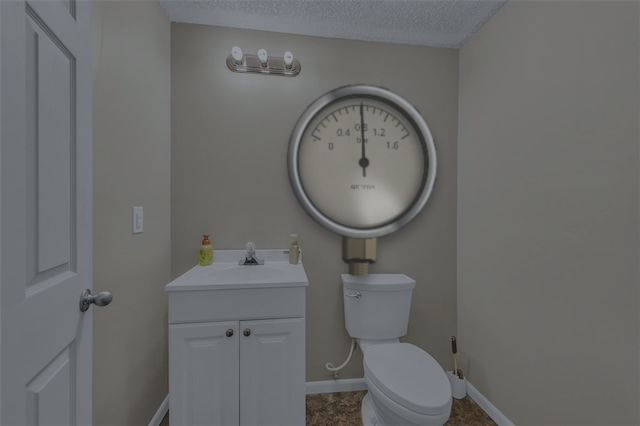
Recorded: 0.8 (bar)
